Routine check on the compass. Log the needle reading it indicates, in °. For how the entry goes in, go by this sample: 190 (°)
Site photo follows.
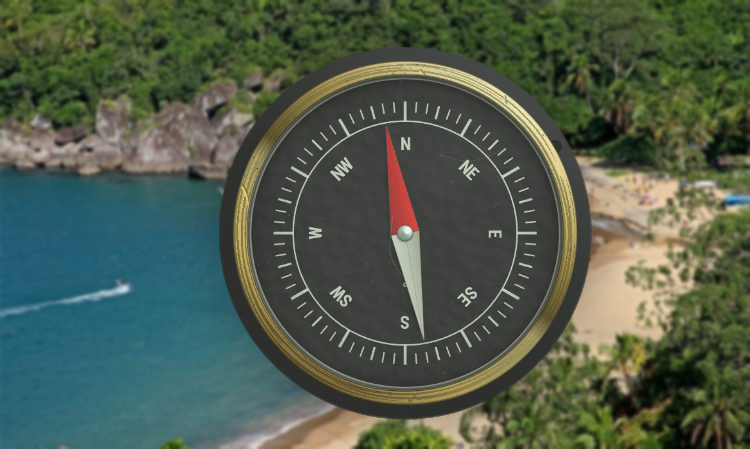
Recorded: 350 (°)
